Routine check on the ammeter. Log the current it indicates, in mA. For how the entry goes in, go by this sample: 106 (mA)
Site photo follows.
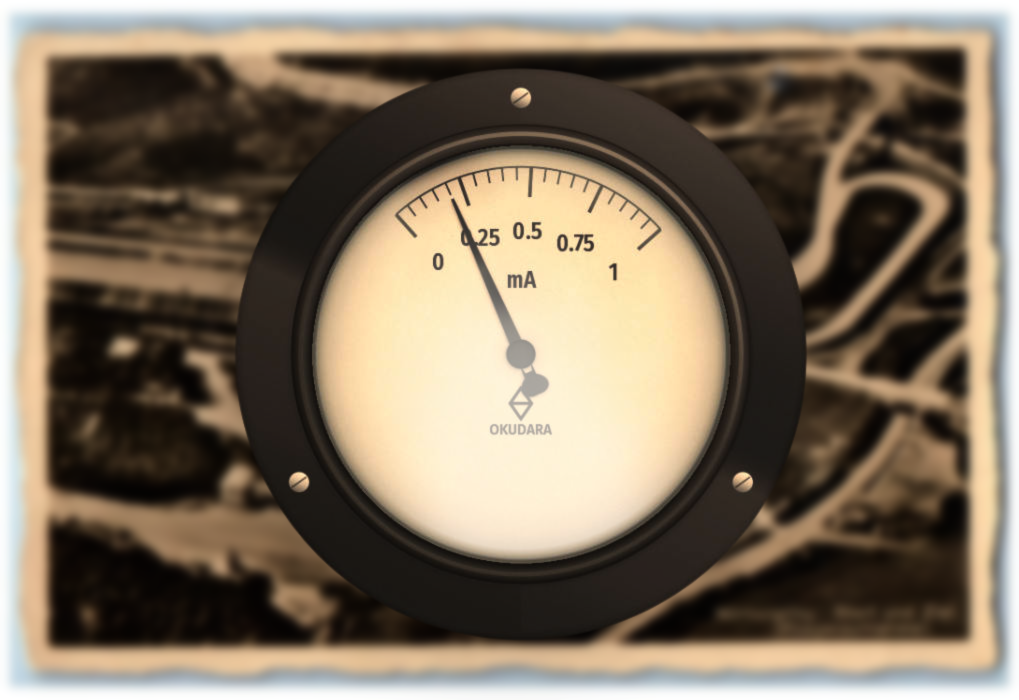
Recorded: 0.2 (mA)
